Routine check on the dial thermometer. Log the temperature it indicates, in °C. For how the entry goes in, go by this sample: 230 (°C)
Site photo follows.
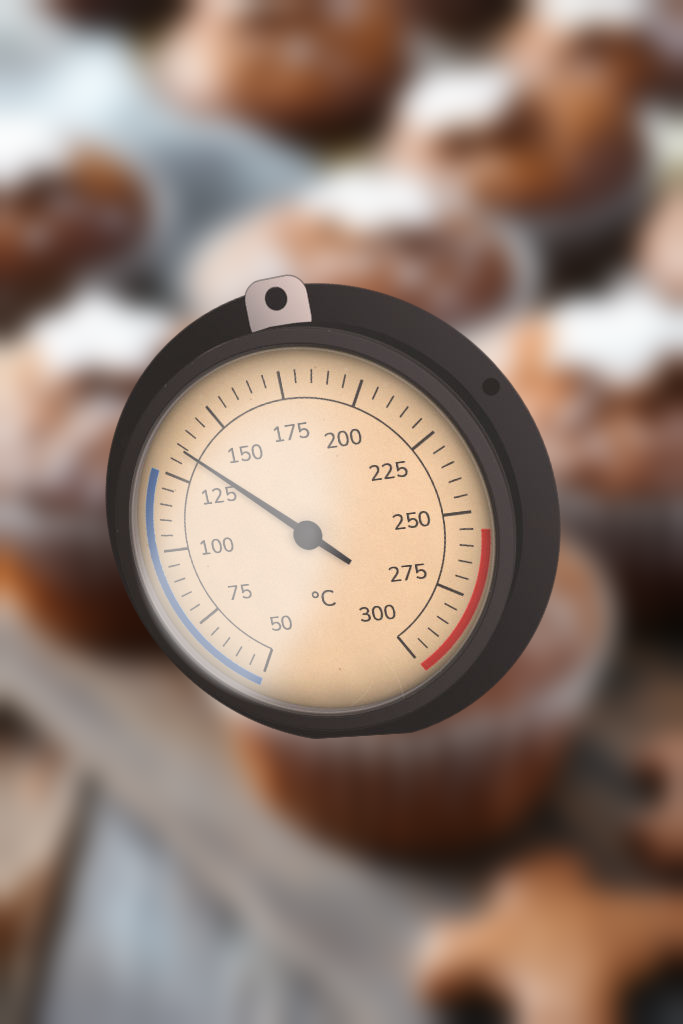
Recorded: 135 (°C)
